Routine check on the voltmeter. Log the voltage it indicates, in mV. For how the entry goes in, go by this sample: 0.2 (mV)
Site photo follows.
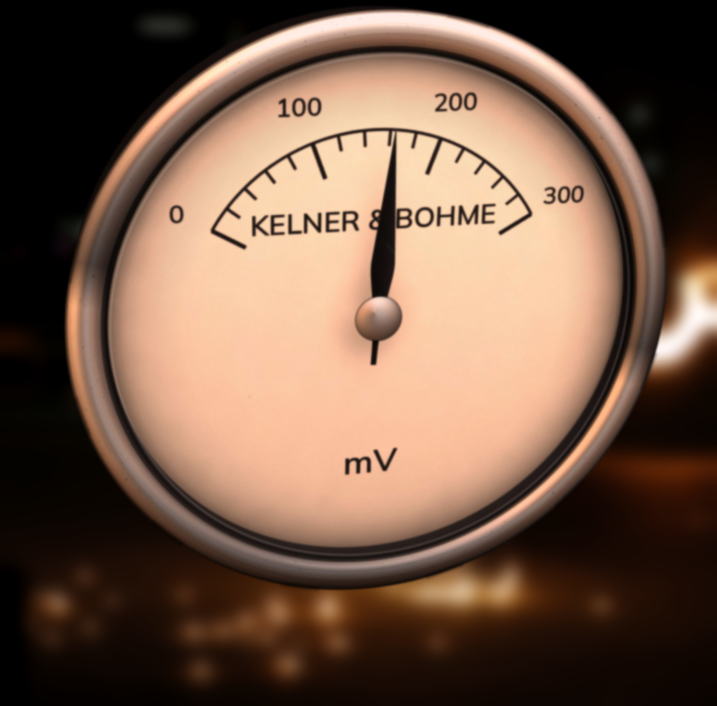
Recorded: 160 (mV)
